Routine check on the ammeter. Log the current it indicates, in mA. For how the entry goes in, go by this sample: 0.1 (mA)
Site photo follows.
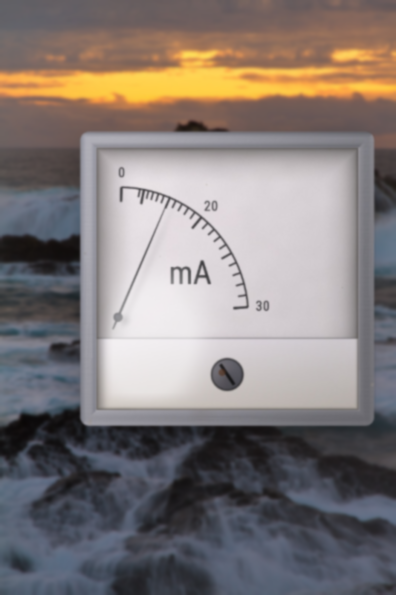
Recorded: 15 (mA)
